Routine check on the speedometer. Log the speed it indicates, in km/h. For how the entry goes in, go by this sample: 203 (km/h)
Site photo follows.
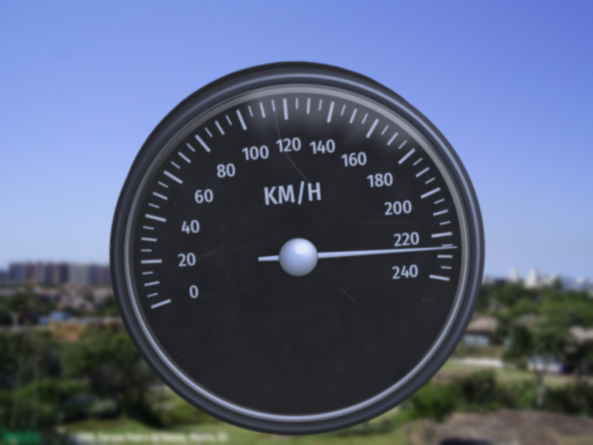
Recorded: 225 (km/h)
